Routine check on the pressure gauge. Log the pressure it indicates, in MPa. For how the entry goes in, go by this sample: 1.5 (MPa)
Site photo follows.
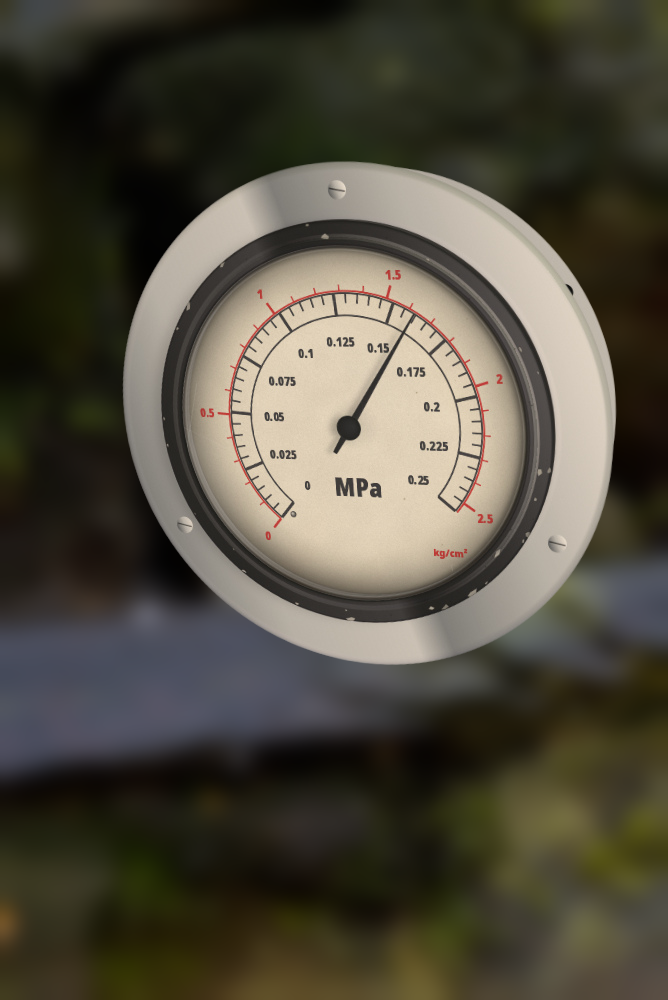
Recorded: 0.16 (MPa)
